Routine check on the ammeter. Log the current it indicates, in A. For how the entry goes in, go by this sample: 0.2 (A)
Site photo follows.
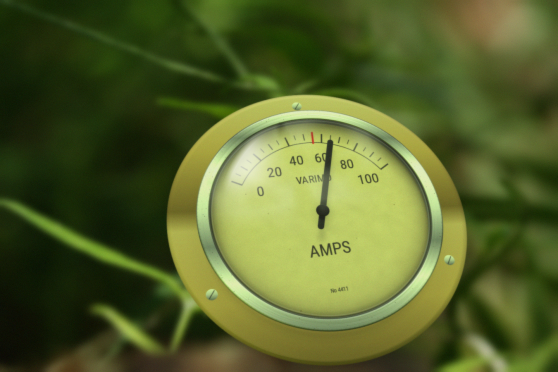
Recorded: 65 (A)
